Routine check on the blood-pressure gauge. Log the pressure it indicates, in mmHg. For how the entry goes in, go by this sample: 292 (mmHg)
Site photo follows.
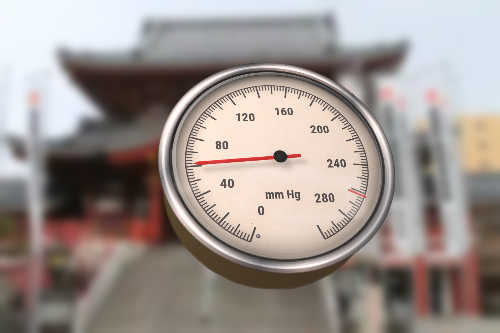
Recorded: 60 (mmHg)
